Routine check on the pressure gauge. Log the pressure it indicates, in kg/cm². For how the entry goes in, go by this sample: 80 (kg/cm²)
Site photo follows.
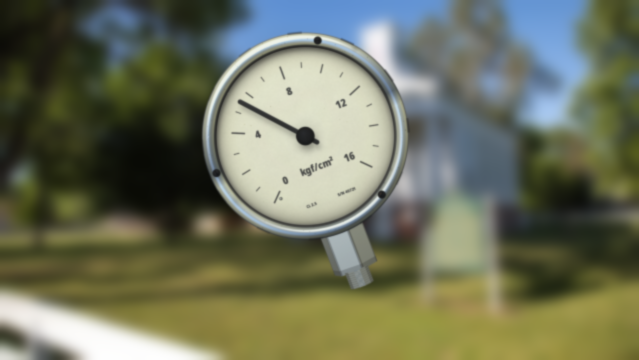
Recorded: 5.5 (kg/cm²)
